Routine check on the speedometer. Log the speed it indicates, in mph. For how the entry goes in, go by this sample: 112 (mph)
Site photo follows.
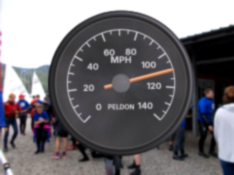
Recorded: 110 (mph)
